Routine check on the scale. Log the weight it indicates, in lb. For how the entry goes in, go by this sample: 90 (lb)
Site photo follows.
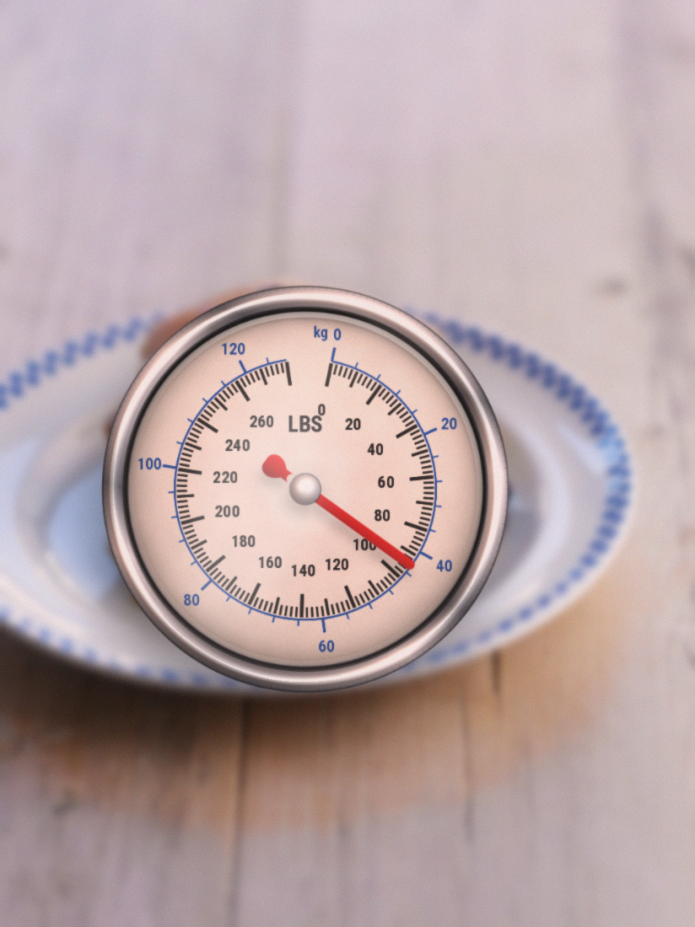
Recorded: 94 (lb)
